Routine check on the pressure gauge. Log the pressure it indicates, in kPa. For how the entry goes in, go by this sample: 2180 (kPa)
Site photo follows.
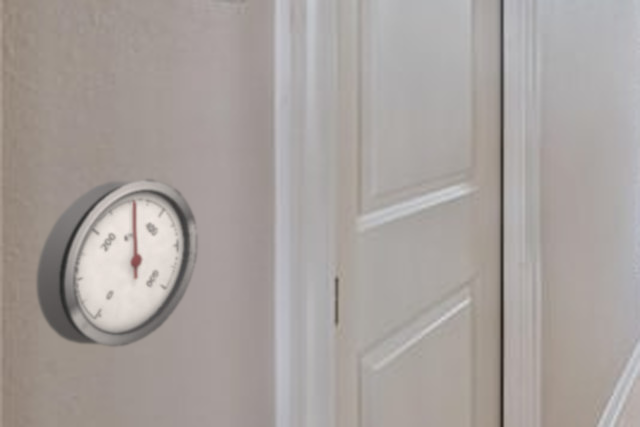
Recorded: 300 (kPa)
